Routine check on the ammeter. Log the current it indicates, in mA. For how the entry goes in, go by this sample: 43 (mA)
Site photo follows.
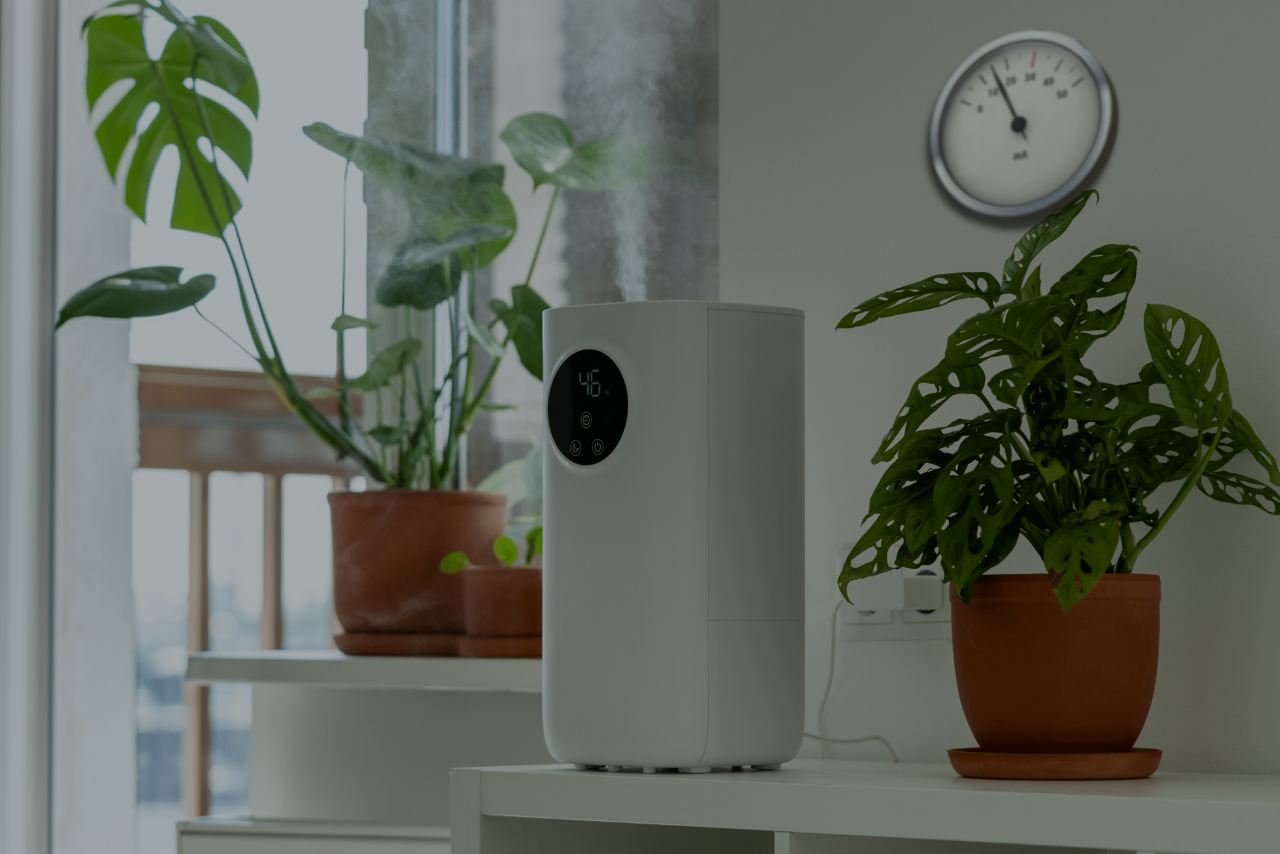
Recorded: 15 (mA)
